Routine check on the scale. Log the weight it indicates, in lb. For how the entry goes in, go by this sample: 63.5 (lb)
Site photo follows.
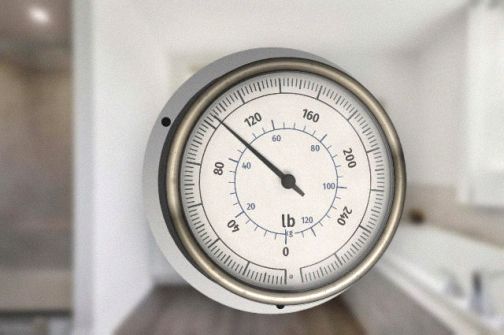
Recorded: 104 (lb)
